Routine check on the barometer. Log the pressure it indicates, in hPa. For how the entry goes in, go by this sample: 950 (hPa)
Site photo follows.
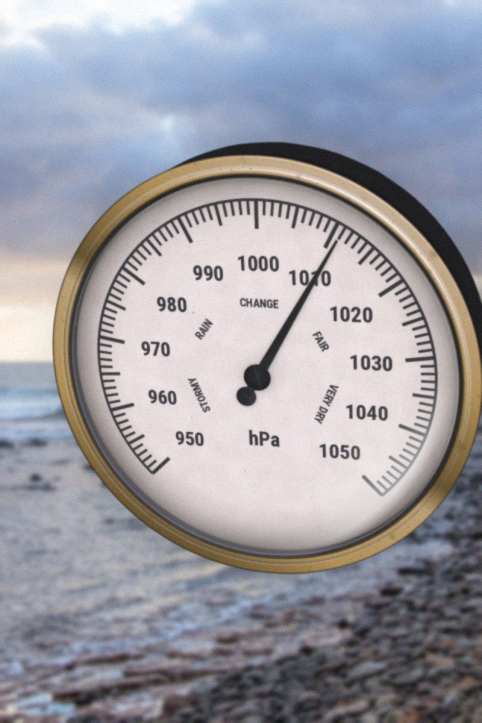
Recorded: 1011 (hPa)
